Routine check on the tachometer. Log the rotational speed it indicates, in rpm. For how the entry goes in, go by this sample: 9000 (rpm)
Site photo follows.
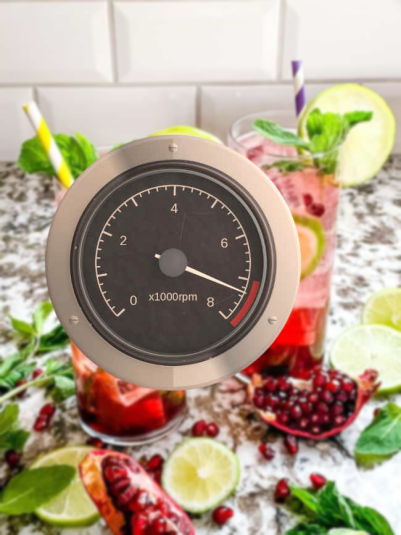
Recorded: 7300 (rpm)
